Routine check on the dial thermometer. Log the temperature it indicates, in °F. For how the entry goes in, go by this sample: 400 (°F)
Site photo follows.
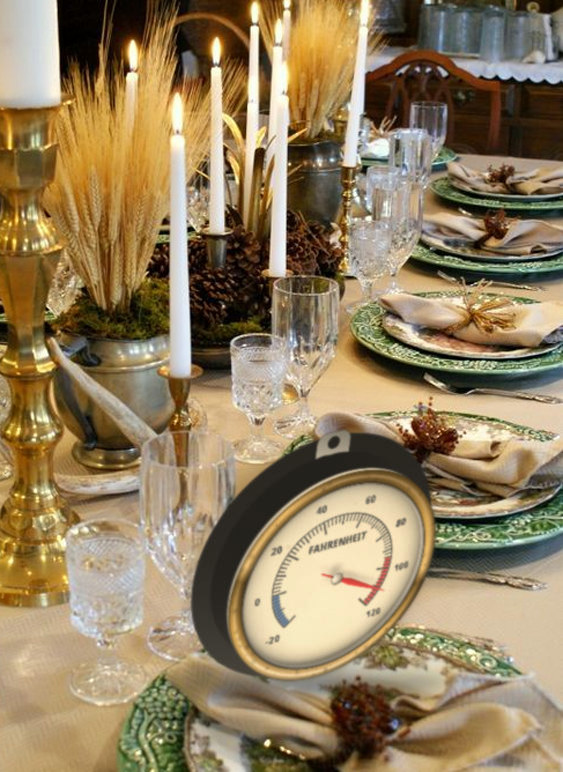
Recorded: 110 (°F)
